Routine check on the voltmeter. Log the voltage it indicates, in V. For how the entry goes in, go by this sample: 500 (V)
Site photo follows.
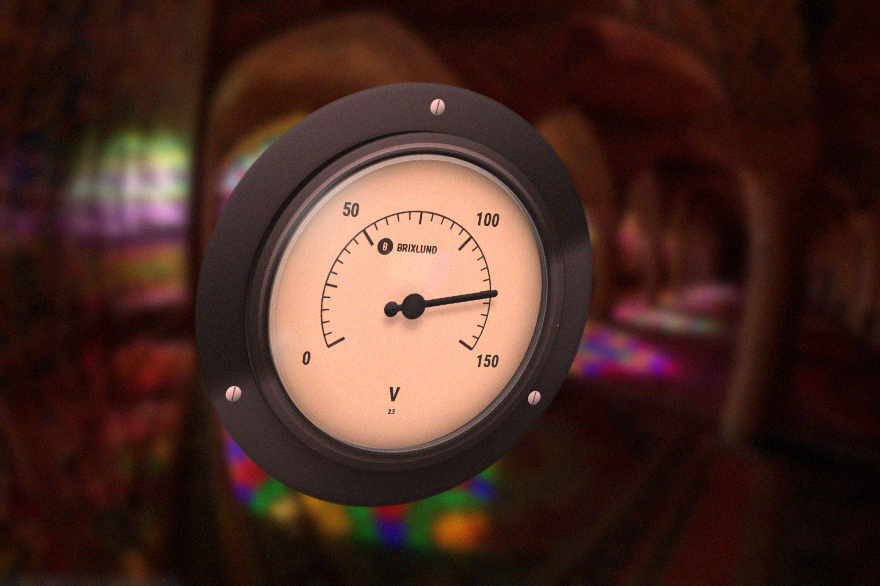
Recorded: 125 (V)
